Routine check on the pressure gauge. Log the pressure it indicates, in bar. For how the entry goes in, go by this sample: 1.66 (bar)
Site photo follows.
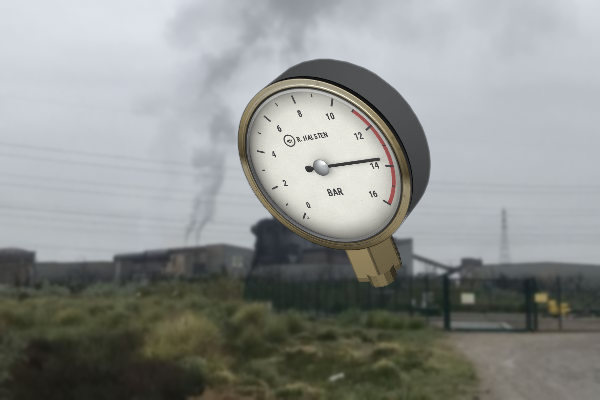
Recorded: 13.5 (bar)
